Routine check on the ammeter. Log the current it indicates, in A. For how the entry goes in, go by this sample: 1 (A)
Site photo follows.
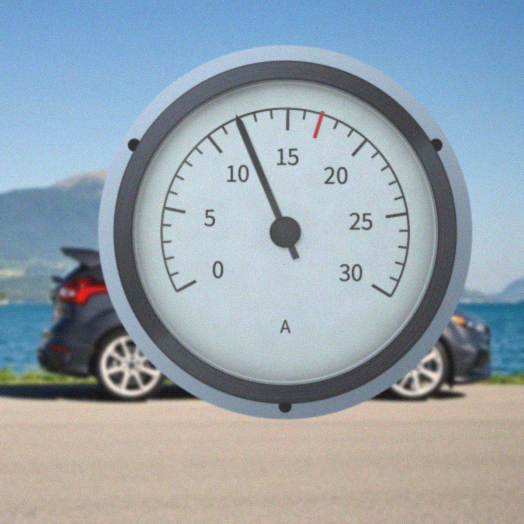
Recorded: 12 (A)
